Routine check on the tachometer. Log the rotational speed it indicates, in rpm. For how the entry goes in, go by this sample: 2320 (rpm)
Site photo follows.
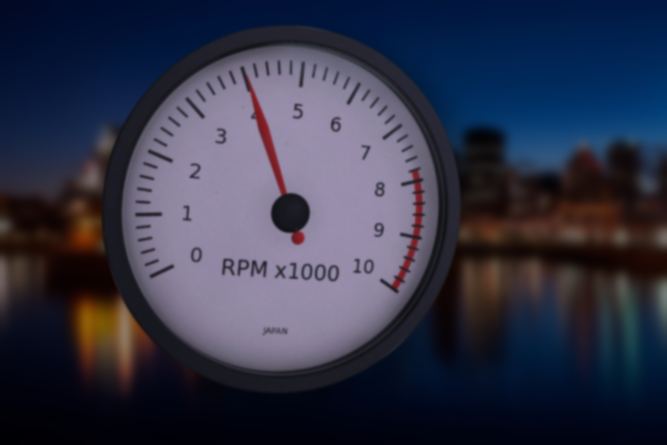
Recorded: 4000 (rpm)
